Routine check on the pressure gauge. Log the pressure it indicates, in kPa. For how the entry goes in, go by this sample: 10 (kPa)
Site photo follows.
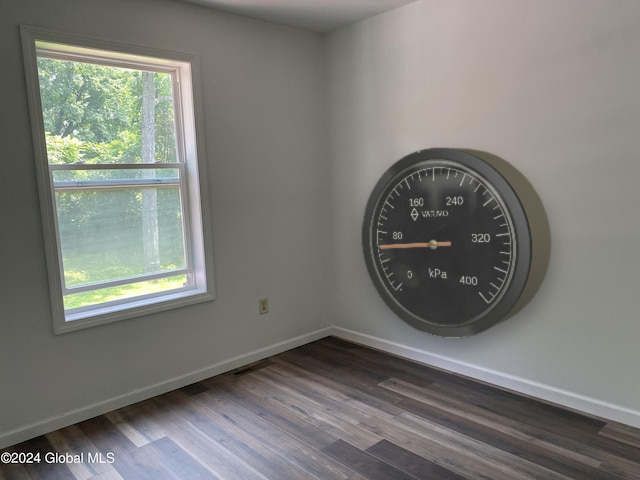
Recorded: 60 (kPa)
